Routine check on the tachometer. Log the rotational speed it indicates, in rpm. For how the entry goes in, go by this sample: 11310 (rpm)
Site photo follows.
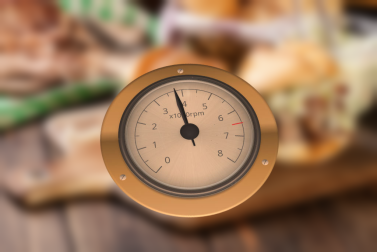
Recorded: 3750 (rpm)
